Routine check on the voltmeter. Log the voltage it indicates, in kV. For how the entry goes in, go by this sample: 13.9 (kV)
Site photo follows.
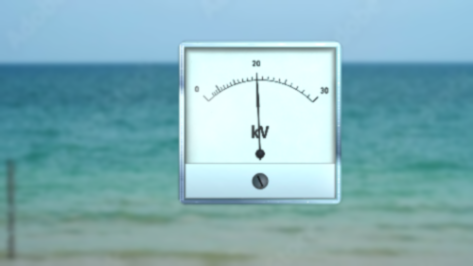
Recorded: 20 (kV)
